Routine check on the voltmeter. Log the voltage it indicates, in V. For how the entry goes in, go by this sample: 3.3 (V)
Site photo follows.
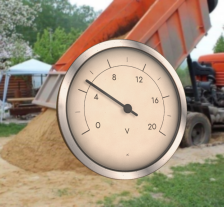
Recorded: 5 (V)
